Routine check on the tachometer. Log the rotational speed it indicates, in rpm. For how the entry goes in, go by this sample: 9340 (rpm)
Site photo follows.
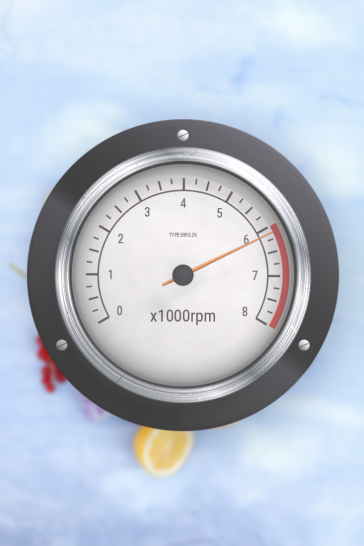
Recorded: 6125 (rpm)
